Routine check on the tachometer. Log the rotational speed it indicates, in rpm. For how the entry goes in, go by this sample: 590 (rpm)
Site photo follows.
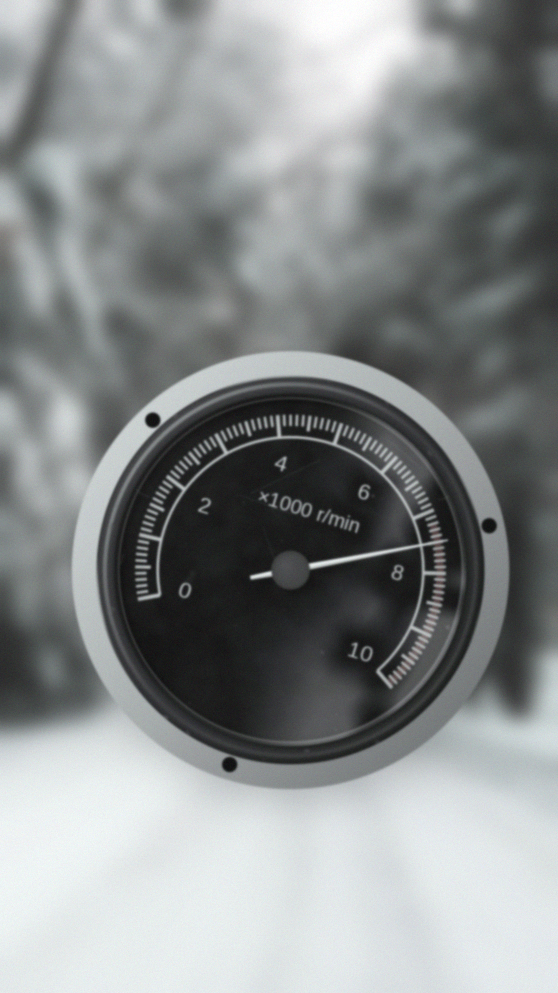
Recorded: 7500 (rpm)
